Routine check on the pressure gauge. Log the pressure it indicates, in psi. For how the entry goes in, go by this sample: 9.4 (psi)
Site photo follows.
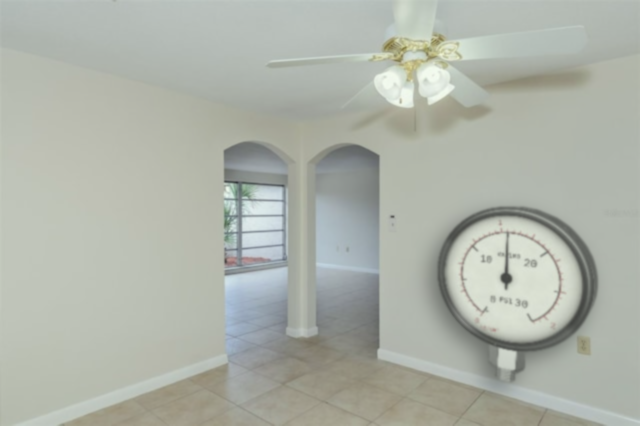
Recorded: 15 (psi)
